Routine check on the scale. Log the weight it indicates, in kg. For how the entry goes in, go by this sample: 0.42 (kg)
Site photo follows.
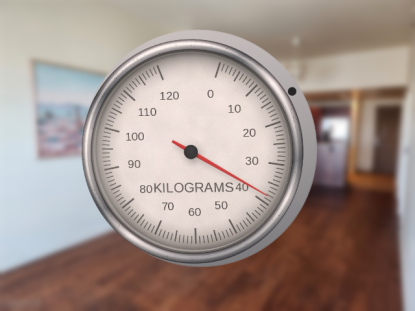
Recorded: 38 (kg)
